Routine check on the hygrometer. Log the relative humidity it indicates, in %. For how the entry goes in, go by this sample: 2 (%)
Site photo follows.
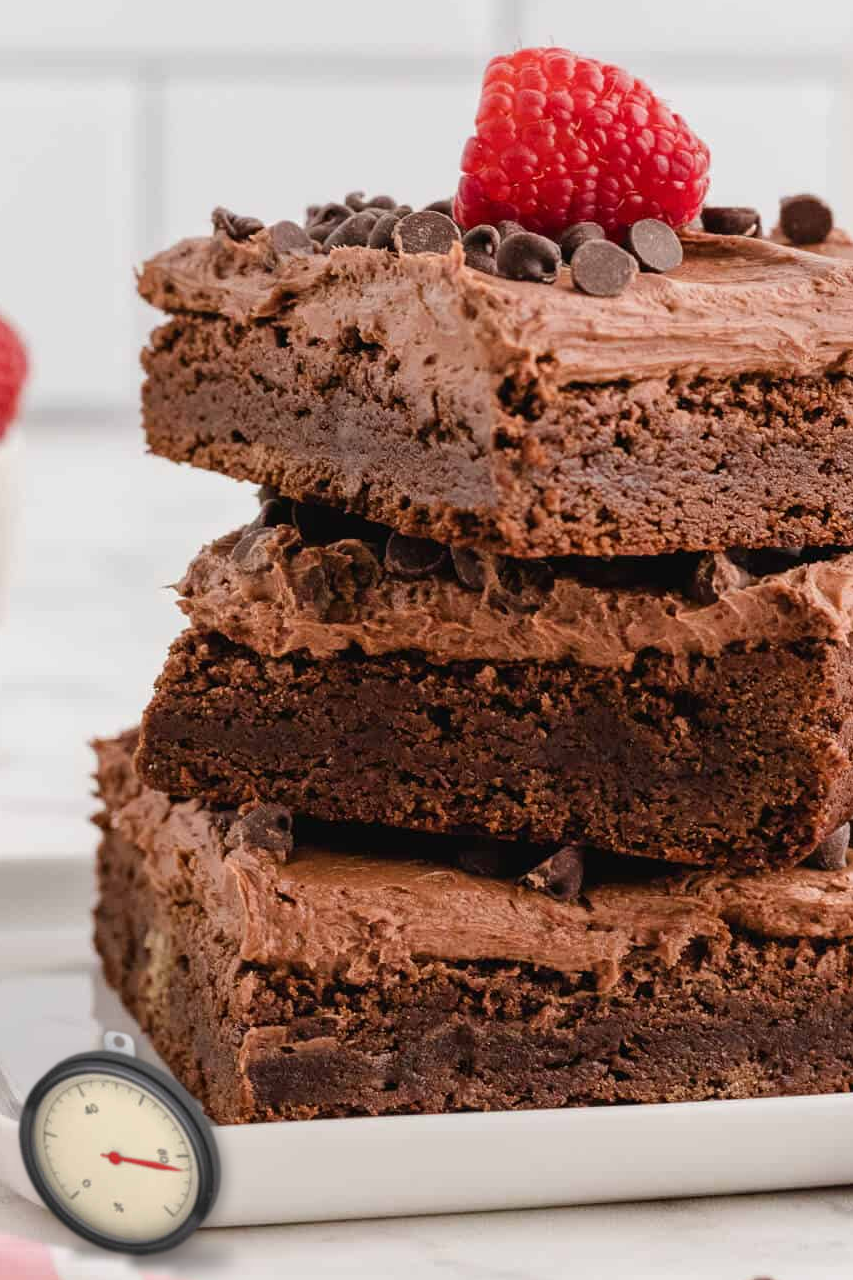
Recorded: 84 (%)
